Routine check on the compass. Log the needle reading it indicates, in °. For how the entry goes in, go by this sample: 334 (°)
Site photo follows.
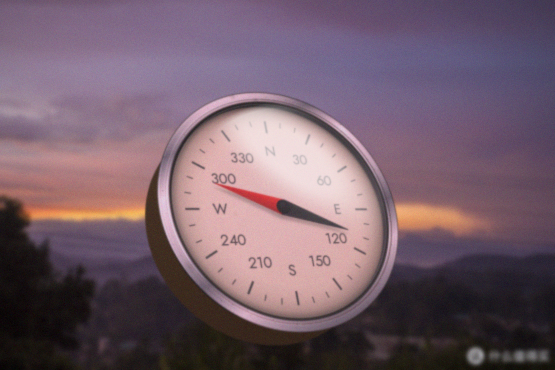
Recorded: 290 (°)
